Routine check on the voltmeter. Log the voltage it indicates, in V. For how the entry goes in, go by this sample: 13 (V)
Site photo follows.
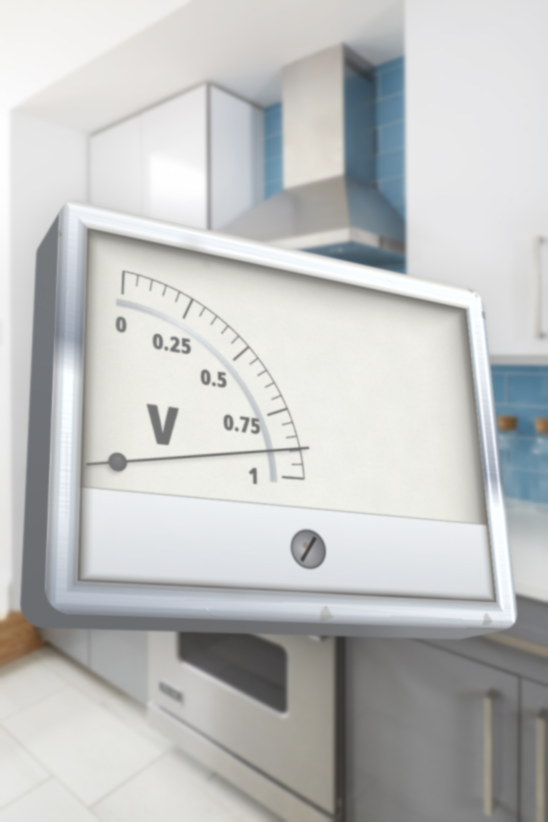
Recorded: 0.9 (V)
